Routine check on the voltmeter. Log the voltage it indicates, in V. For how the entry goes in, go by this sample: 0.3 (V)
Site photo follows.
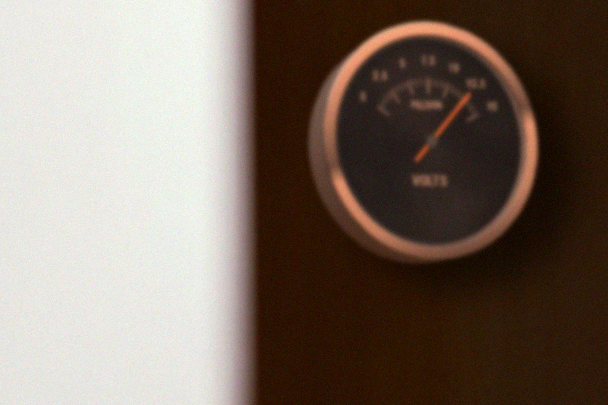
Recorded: 12.5 (V)
